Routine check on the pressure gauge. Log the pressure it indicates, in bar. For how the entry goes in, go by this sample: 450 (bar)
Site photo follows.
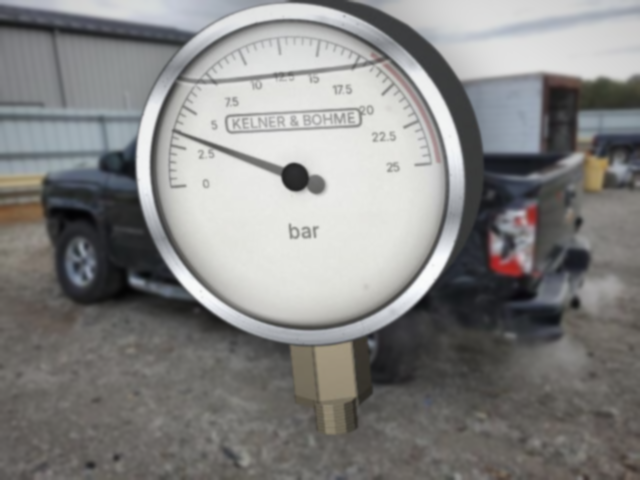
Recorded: 3.5 (bar)
